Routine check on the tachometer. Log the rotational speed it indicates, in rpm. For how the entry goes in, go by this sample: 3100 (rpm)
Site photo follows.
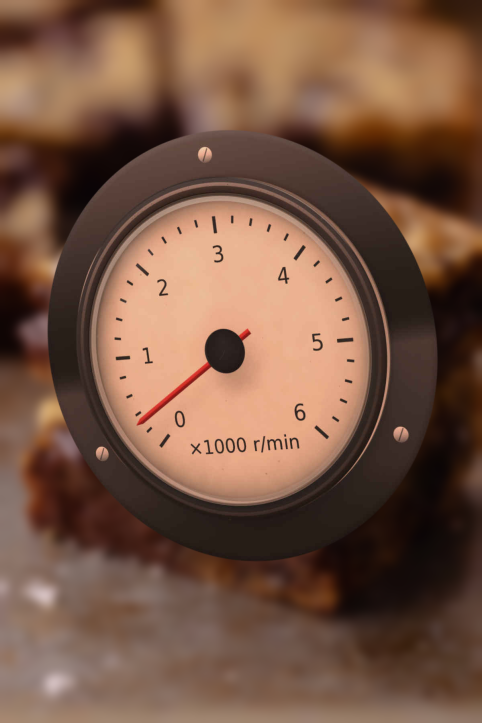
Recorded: 300 (rpm)
